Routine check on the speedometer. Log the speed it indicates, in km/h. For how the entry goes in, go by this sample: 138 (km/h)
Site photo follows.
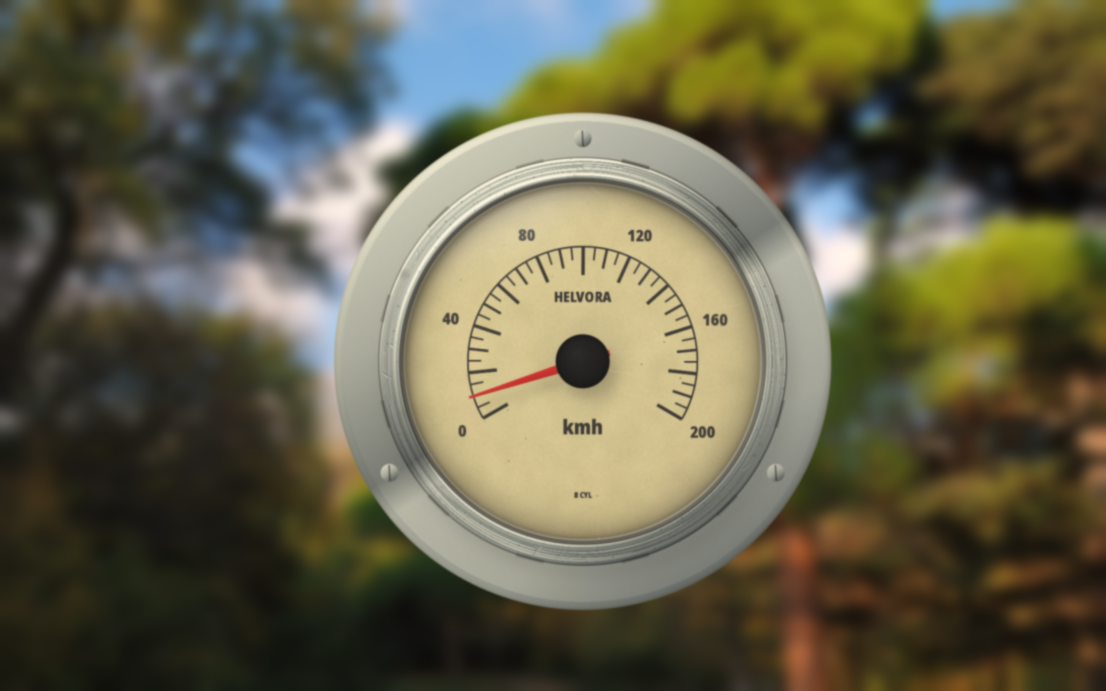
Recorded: 10 (km/h)
